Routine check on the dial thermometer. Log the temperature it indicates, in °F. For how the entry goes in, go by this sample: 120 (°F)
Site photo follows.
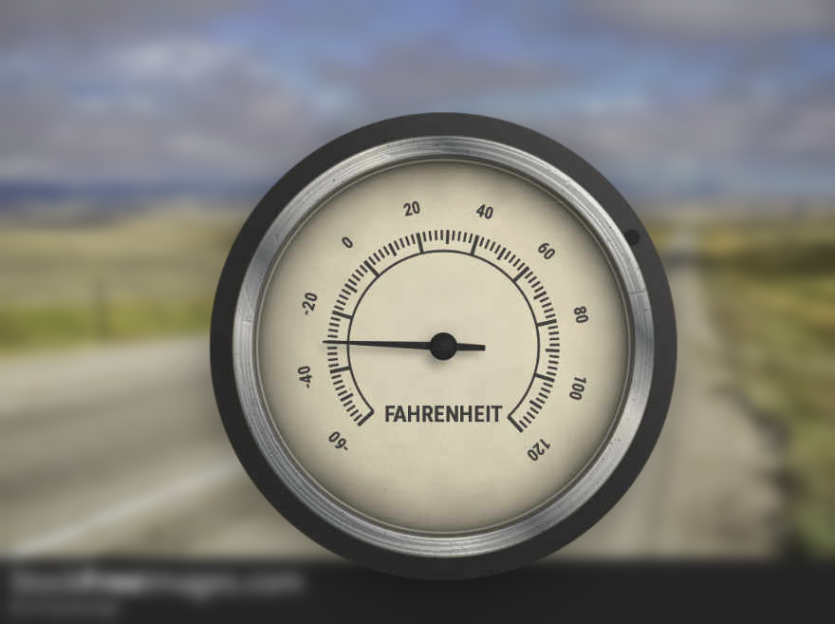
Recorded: -30 (°F)
